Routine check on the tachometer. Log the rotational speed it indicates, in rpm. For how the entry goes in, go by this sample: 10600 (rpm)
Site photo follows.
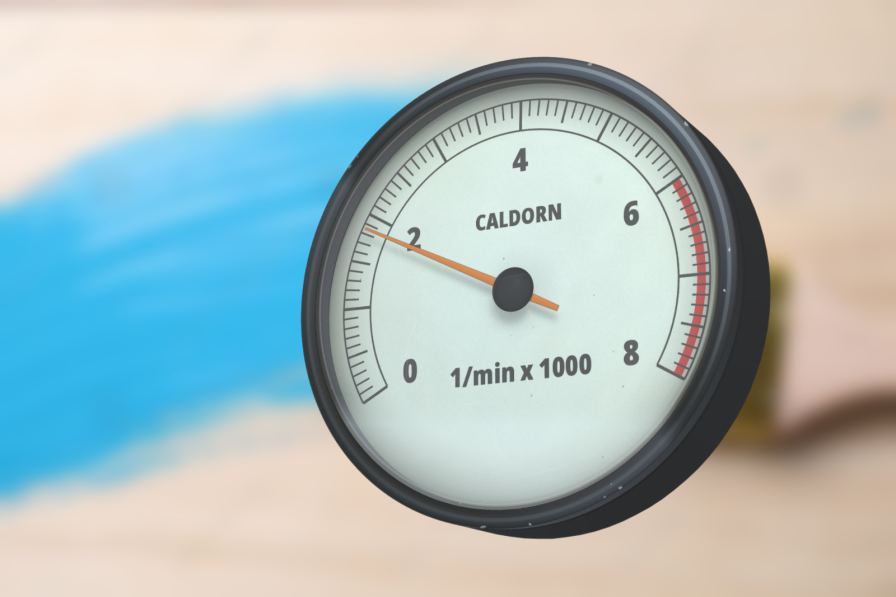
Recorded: 1850 (rpm)
